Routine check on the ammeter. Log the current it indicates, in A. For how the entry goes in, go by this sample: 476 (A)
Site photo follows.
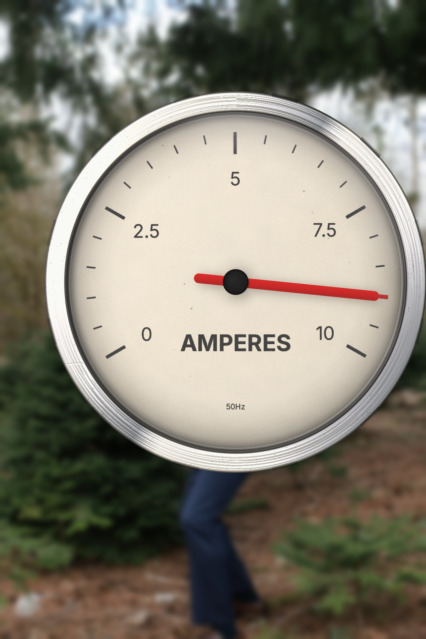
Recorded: 9 (A)
